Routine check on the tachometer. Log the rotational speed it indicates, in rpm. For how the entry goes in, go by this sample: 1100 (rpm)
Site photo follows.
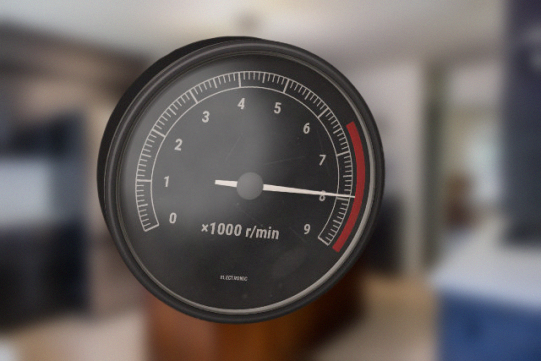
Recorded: 7900 (rpm)
